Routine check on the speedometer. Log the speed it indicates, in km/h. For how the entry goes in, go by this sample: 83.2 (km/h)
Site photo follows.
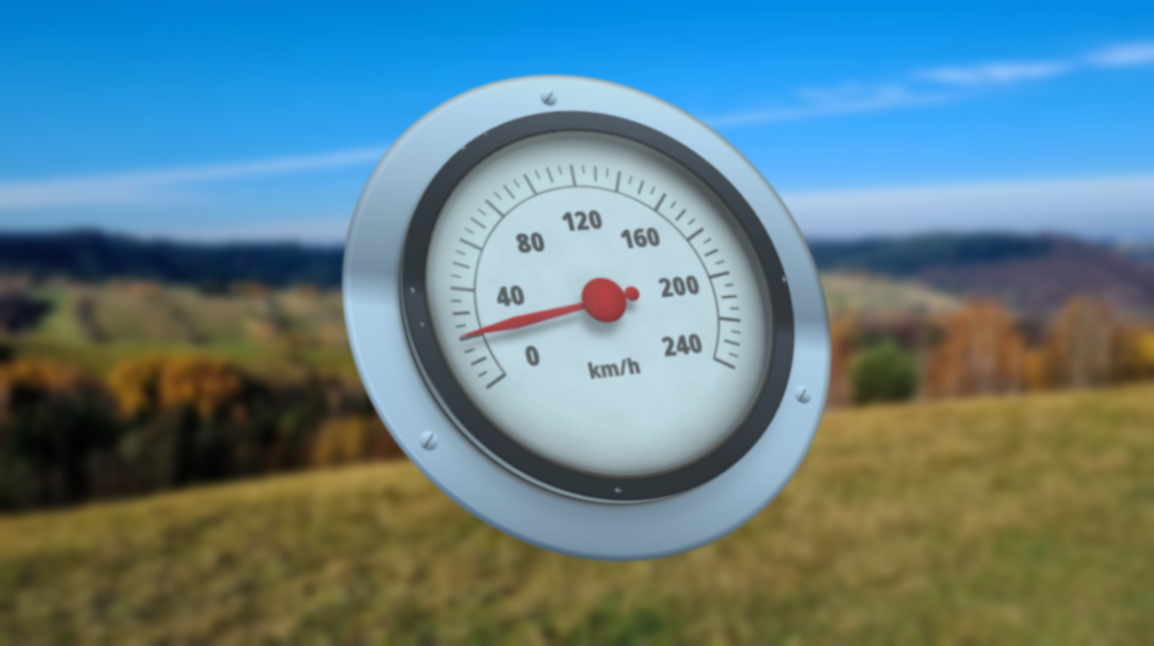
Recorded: 20 (km/h)
